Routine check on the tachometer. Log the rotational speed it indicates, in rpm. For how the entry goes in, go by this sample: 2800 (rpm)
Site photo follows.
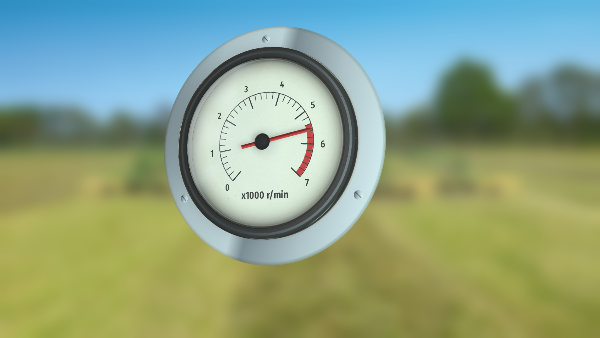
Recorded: 5600 (rpm)
